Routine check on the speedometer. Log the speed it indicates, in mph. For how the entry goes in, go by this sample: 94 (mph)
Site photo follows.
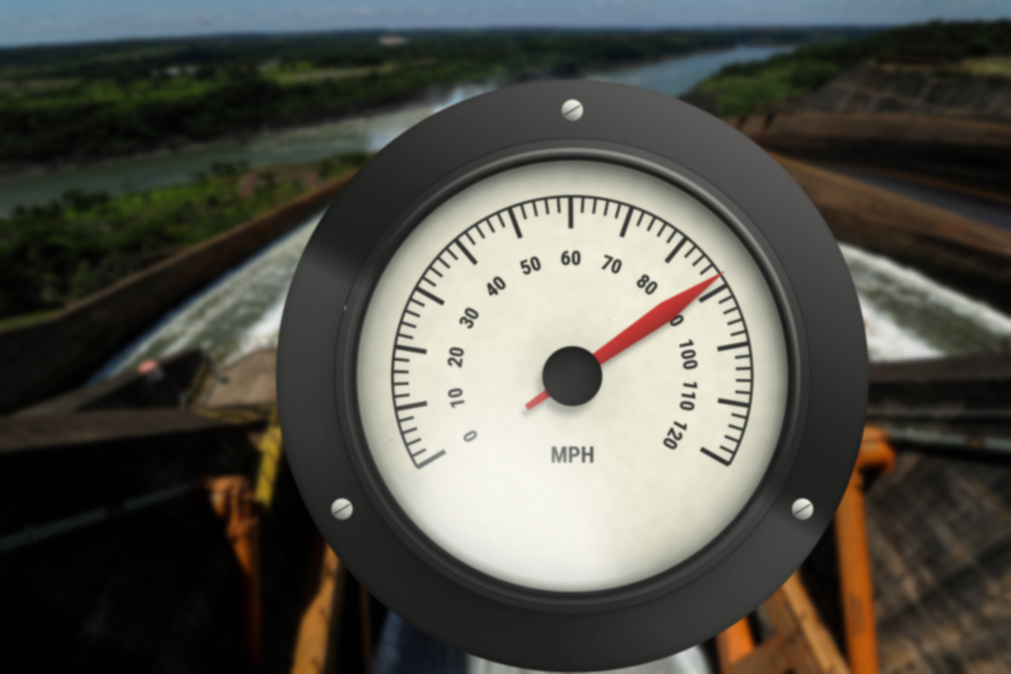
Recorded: 88 (mph)
